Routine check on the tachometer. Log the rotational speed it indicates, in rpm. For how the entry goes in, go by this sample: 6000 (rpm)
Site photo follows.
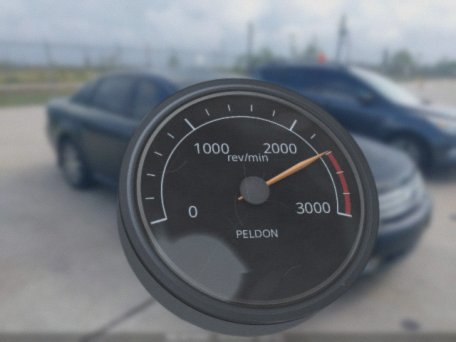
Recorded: 2400 (rpm)
